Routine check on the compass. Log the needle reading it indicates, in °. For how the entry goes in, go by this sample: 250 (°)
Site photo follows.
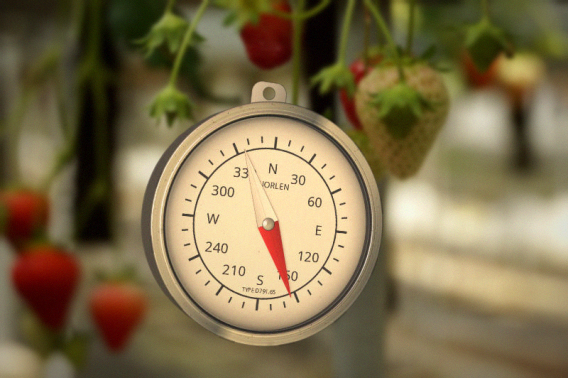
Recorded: 155 (°)
